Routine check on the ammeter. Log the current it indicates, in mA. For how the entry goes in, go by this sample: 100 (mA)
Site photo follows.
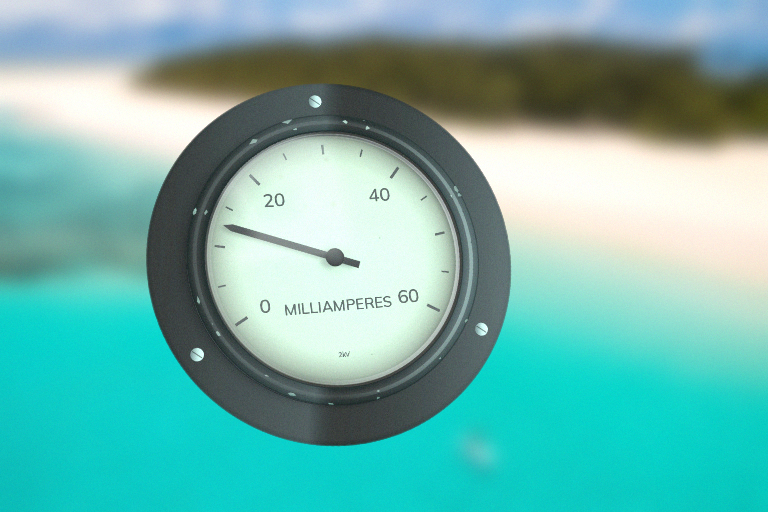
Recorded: 12.5 (mA)
